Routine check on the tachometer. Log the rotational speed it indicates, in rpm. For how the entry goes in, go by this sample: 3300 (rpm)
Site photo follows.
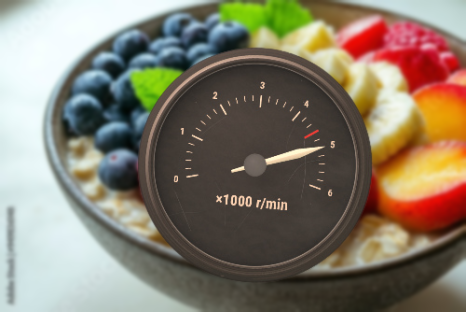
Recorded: 5000 (rpm)
